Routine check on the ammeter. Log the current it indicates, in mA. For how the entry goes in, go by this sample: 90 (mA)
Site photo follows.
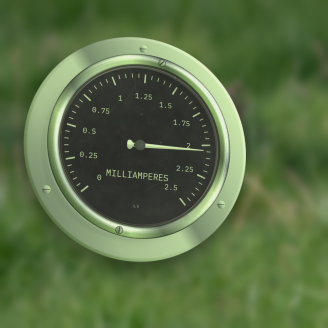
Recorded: 2.05 (mA)
